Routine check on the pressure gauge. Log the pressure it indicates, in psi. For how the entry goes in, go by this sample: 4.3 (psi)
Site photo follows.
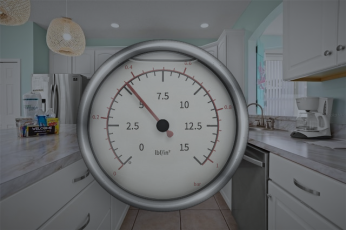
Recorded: 5.25 (psi)
